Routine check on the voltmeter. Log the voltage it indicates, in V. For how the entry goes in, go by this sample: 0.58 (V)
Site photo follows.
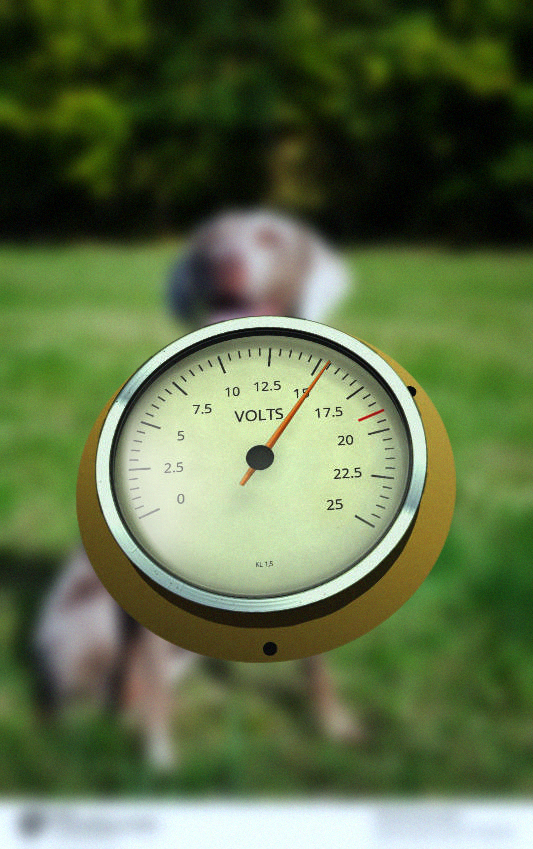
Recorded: 15.5 (V)
